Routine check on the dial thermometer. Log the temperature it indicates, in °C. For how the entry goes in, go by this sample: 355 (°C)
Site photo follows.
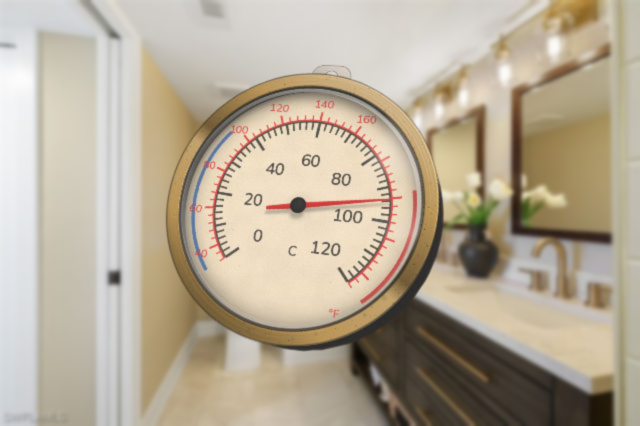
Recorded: 94 (°C)
